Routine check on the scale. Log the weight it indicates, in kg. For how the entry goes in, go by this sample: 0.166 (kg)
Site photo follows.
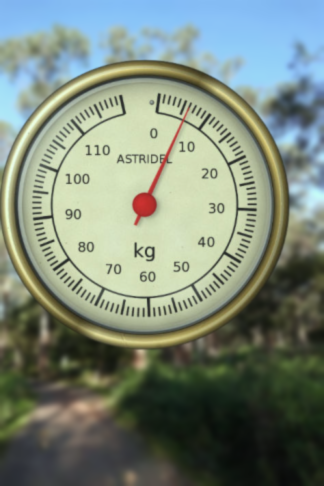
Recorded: 6 (kg)
